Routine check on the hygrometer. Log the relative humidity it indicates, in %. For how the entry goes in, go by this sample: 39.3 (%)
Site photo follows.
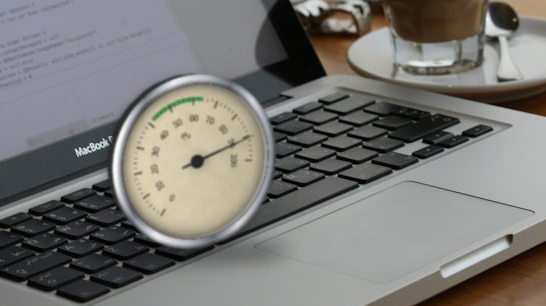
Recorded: 90 (%)
